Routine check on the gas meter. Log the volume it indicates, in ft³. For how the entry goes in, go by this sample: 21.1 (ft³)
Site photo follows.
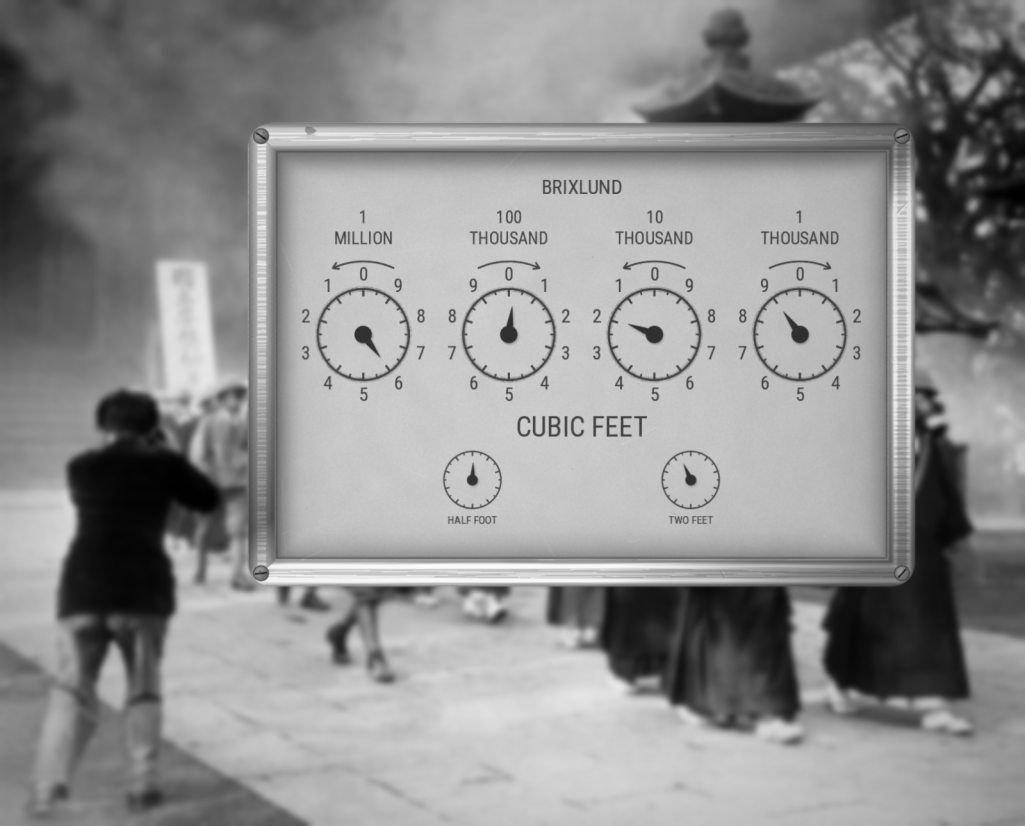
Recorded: 601900 (ft³)
